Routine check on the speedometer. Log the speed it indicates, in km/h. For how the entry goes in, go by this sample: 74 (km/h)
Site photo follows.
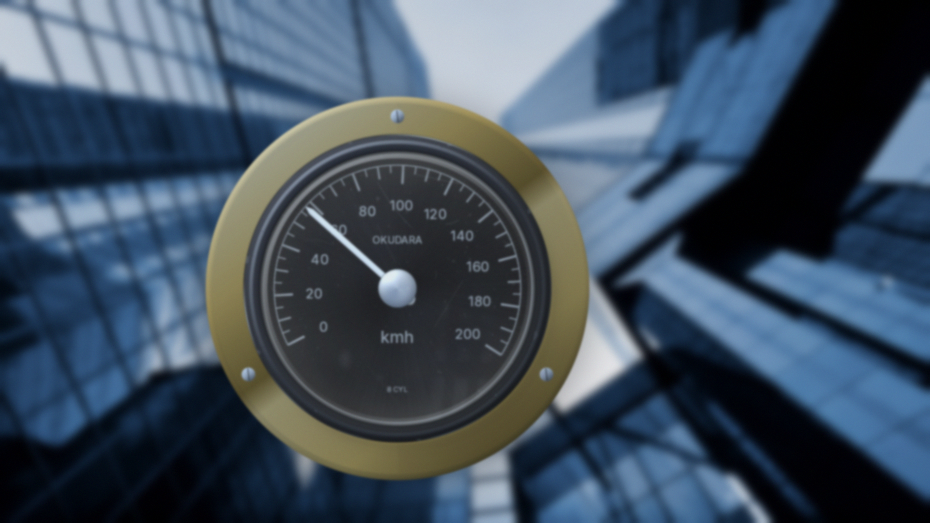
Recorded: 57.5 (km/h)
